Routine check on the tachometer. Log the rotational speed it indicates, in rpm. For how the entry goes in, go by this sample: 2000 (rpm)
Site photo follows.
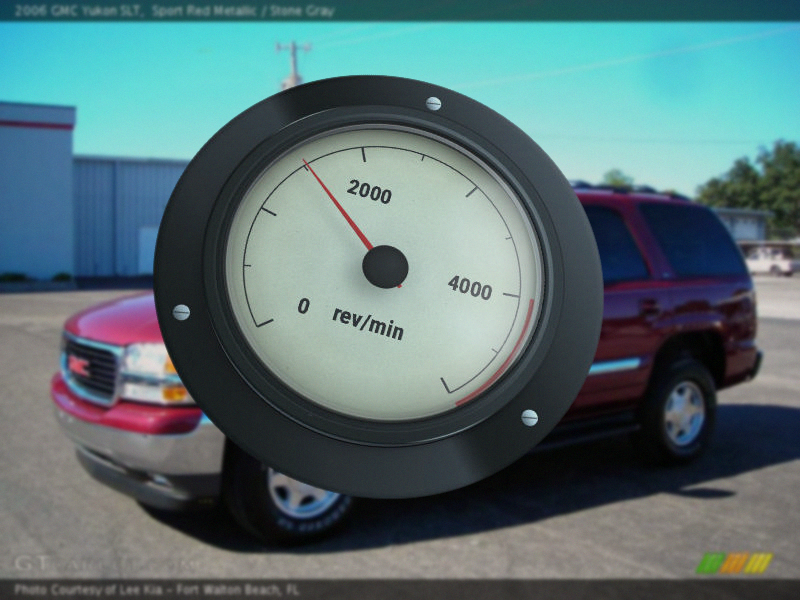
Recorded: 1500 (rpm)
